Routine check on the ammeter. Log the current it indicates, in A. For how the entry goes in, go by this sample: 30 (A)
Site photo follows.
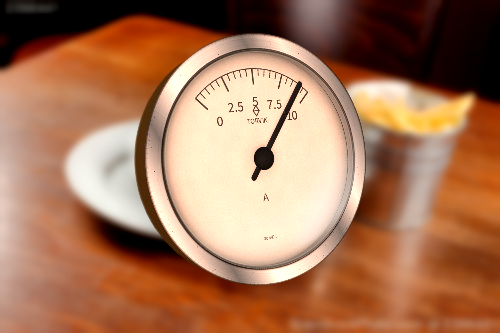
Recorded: 9 (A)
